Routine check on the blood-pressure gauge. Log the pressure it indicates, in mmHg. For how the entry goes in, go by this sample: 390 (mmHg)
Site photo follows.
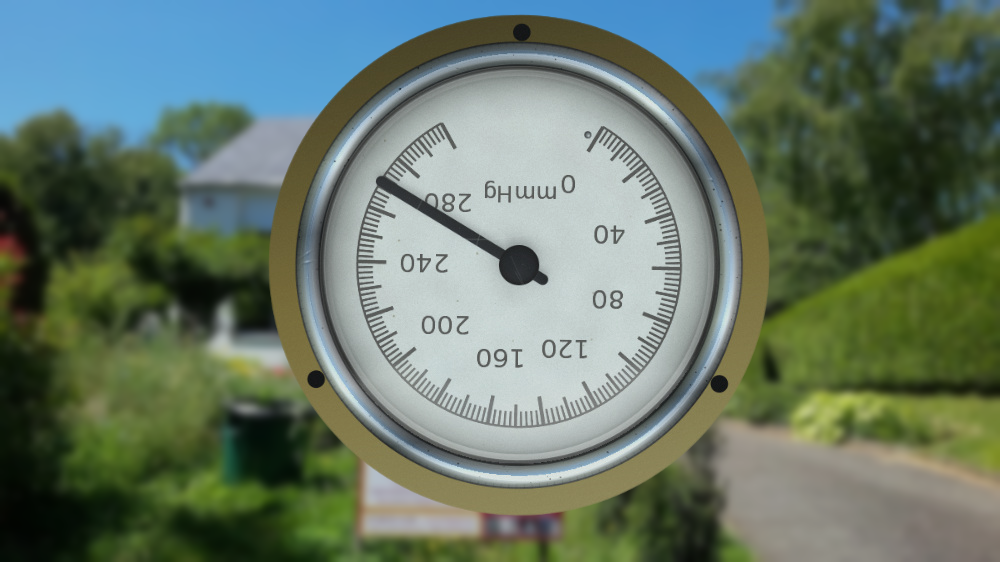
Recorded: 270 (mmHg)
